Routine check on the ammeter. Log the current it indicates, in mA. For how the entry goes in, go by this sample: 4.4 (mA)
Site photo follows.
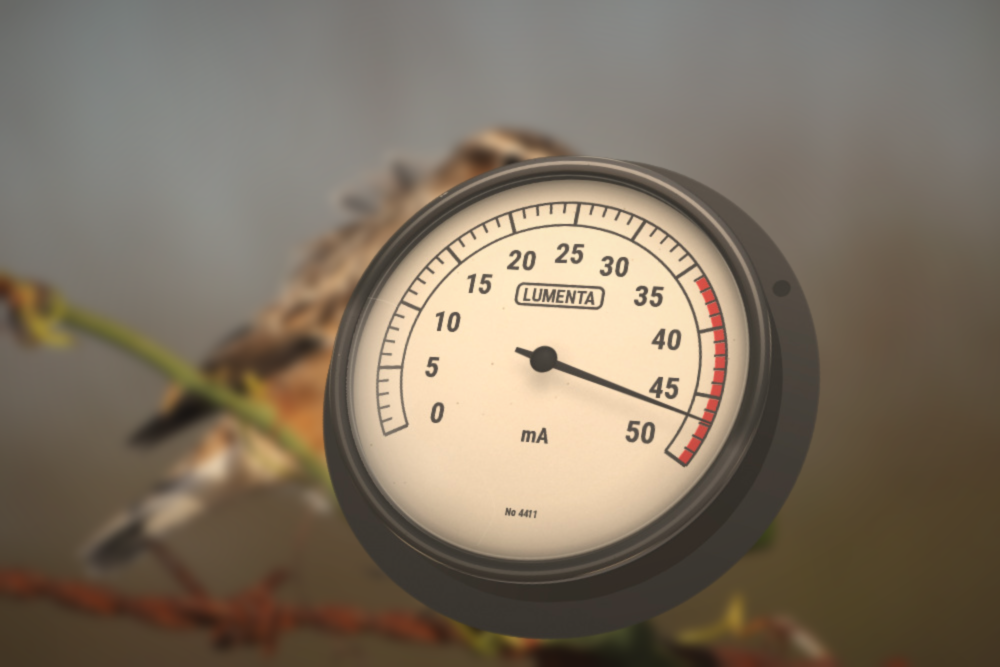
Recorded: 47 (mA)
